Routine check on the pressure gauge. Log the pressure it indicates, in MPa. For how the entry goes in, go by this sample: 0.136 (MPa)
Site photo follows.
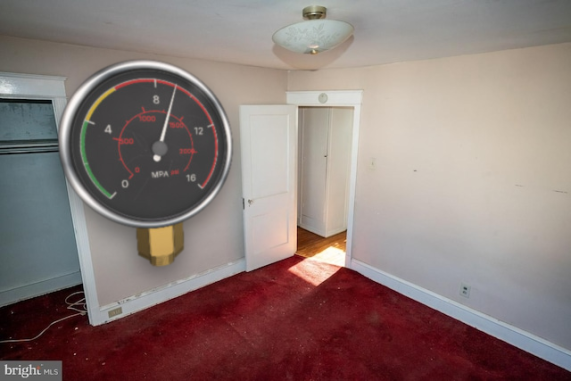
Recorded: 9 (MPa)
